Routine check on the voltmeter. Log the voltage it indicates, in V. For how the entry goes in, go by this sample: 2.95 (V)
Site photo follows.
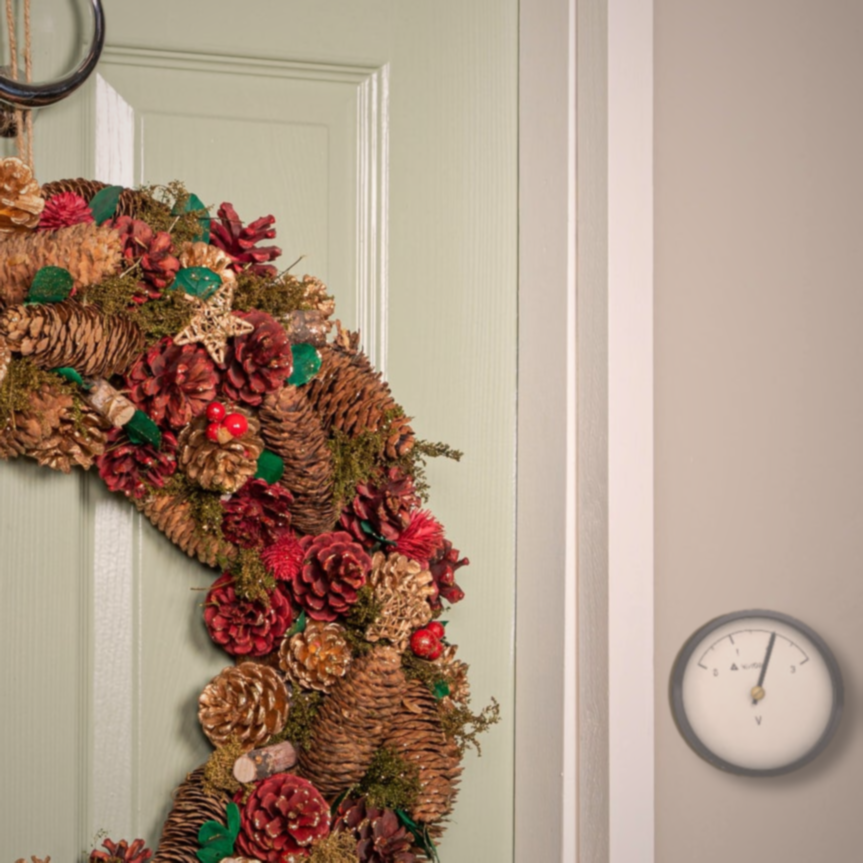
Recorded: 2 (V)
